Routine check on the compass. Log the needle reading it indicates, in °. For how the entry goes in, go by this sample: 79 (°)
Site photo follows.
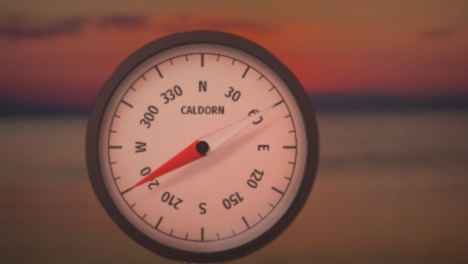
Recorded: 240 (°)
